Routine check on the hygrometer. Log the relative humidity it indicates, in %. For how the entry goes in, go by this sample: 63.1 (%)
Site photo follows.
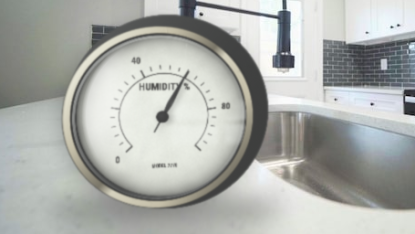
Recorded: 60 (%)
